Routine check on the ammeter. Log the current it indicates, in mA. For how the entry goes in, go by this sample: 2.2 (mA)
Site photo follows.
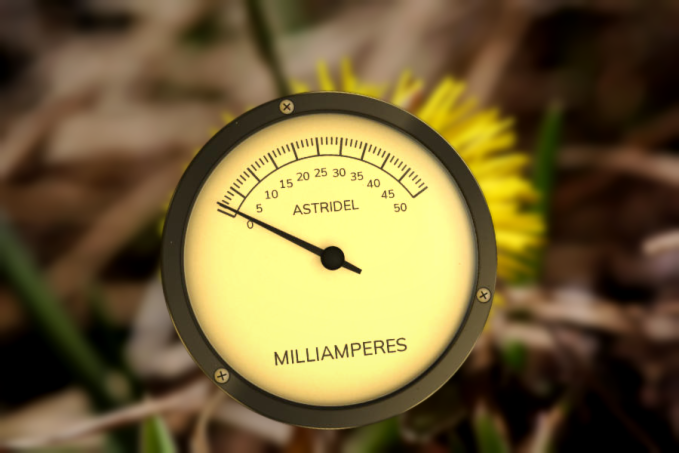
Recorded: 1 (mA)
